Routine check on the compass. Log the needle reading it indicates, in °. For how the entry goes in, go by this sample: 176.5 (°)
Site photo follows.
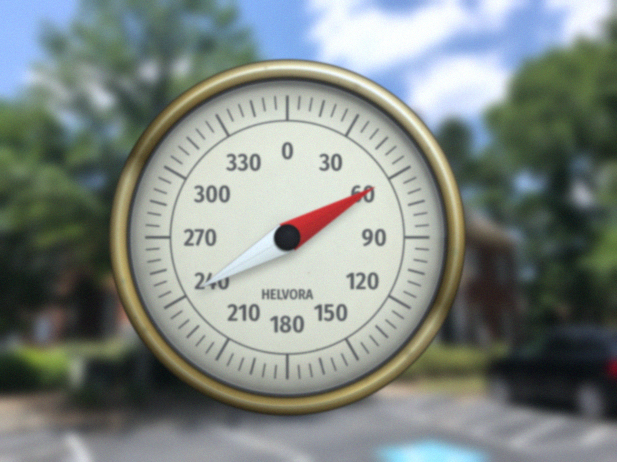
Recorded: 60 (°)
